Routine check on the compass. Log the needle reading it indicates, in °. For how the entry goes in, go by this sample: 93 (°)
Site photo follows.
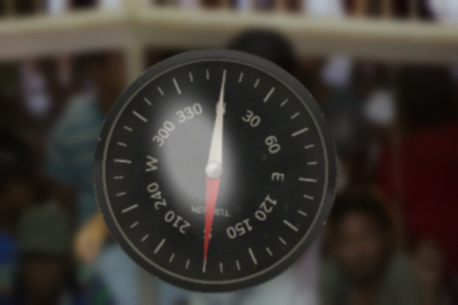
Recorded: 180 (°)
